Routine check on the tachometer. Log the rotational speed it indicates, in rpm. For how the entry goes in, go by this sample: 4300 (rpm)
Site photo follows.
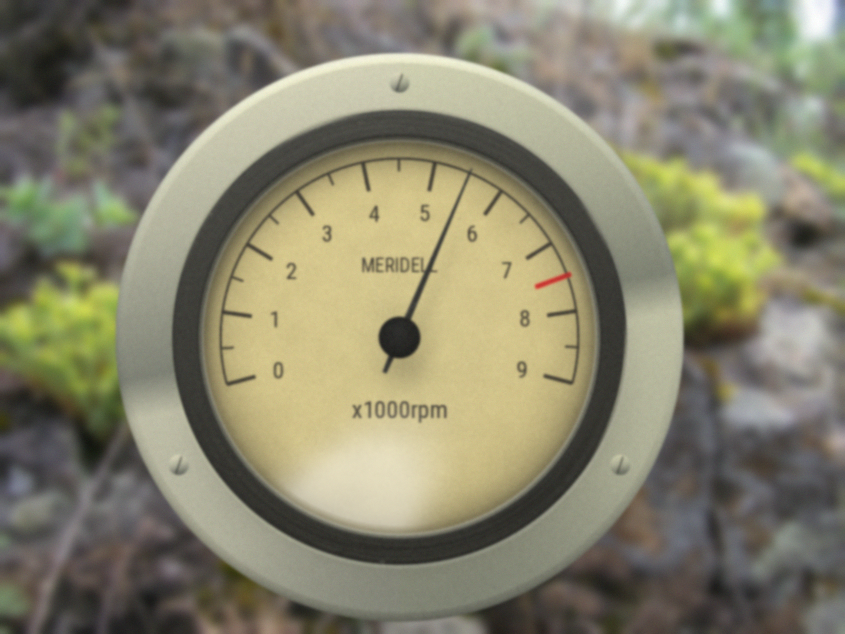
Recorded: 5500 (rpm)
